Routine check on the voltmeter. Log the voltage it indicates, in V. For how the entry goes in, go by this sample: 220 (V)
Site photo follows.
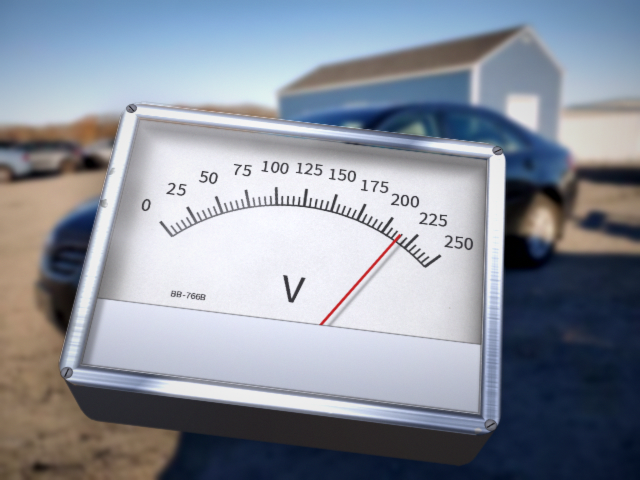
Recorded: 215 (V)
